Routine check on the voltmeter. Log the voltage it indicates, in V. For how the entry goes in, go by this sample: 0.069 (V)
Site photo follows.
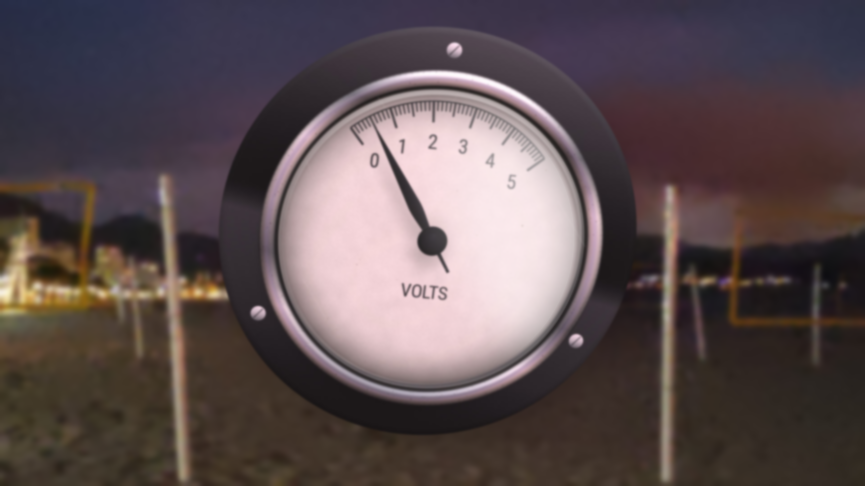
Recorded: 0.5 (V)
